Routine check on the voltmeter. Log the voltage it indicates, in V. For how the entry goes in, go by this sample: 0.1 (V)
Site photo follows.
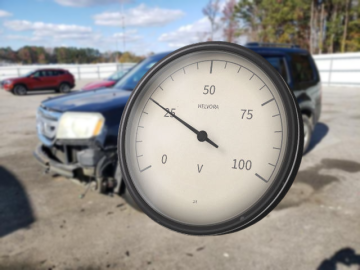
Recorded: 25 (V)
